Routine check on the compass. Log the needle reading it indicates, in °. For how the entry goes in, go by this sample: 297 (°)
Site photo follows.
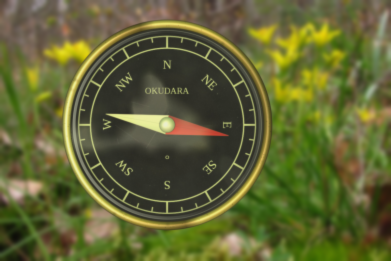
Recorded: 100 (°)
